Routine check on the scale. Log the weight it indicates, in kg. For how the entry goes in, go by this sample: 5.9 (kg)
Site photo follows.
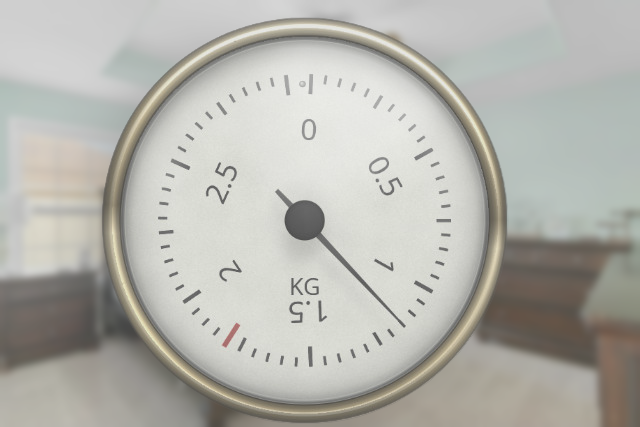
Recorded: 1.15 (kg)
